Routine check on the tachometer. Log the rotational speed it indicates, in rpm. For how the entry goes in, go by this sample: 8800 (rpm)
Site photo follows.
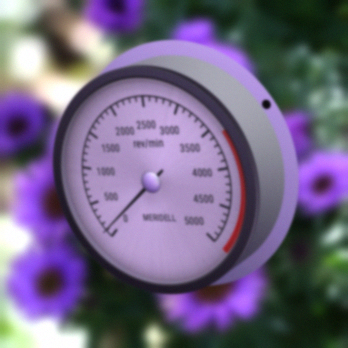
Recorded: 100 (rpm)
